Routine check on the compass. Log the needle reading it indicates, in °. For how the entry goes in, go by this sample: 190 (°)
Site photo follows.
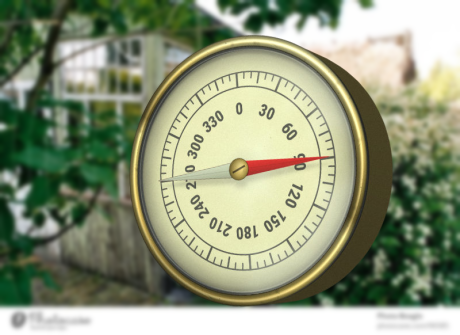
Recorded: 90 (°)
